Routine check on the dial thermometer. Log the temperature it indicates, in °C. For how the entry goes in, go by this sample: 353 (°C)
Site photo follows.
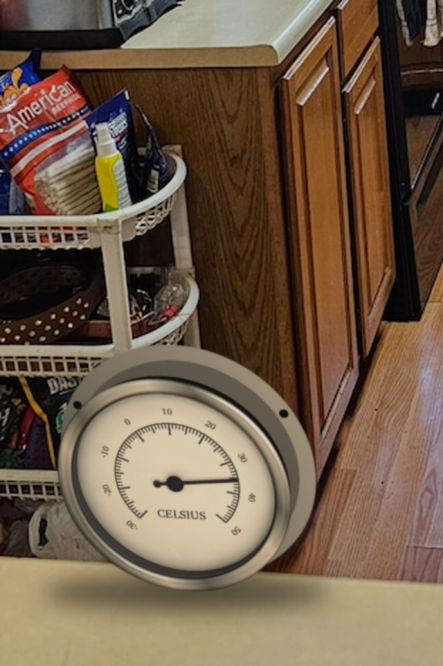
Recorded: 35 (°C)
